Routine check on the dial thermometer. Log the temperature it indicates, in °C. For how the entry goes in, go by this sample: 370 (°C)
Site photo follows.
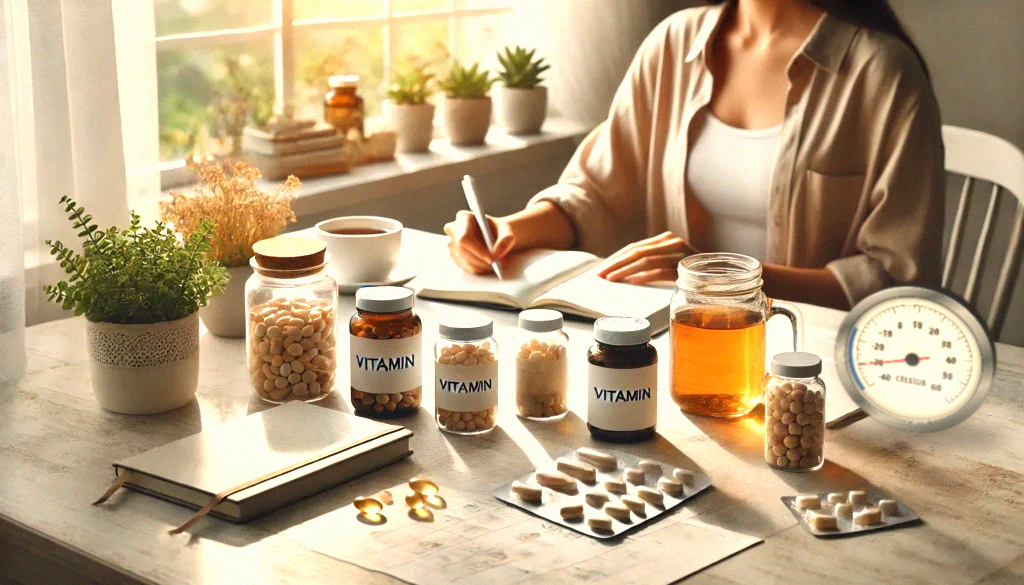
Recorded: -30 (°C)
